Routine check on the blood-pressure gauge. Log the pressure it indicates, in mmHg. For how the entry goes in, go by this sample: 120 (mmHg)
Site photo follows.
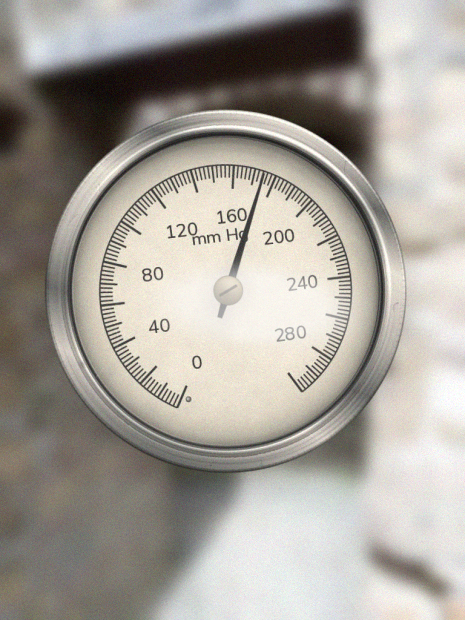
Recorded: 174 (mmHg)
